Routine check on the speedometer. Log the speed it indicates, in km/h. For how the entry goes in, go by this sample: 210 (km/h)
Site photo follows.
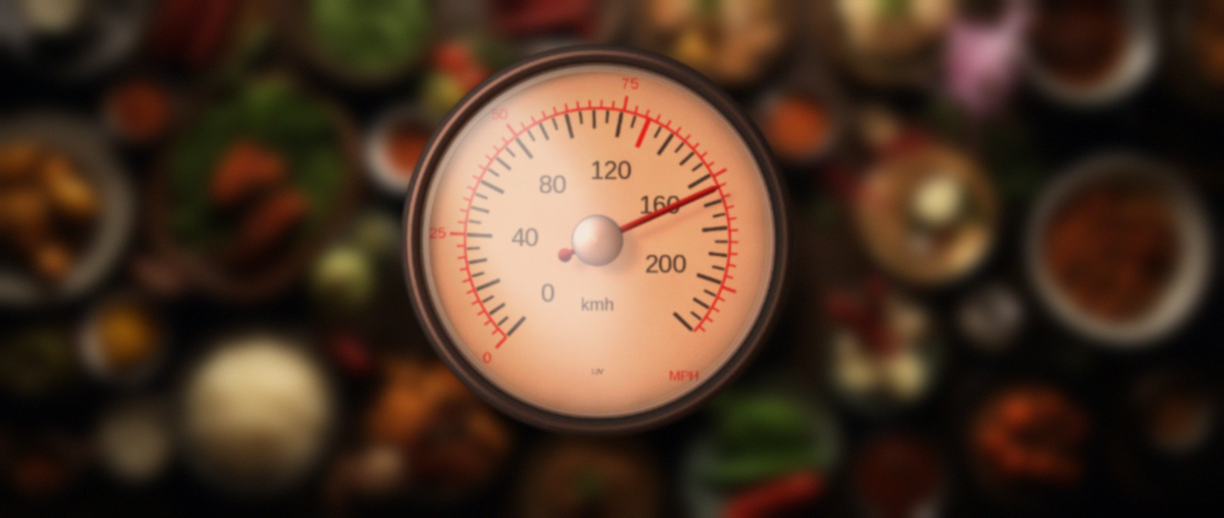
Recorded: 165 (km/h)
